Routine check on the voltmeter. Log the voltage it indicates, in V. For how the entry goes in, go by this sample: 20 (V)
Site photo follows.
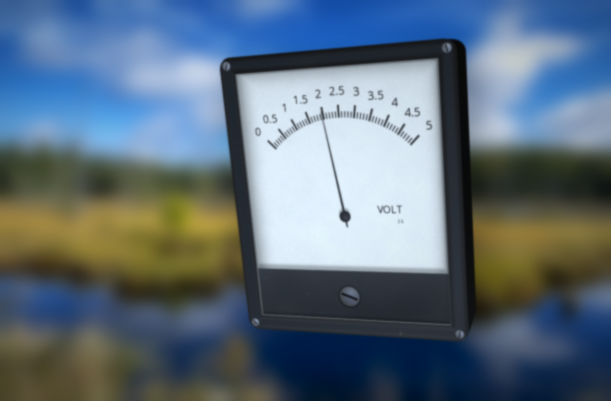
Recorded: 2 (V)
